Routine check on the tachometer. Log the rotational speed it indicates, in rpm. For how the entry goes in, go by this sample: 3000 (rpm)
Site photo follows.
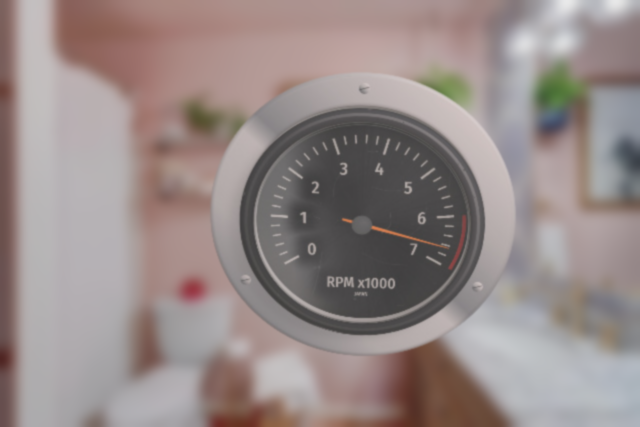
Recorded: 6600 (rpm)
